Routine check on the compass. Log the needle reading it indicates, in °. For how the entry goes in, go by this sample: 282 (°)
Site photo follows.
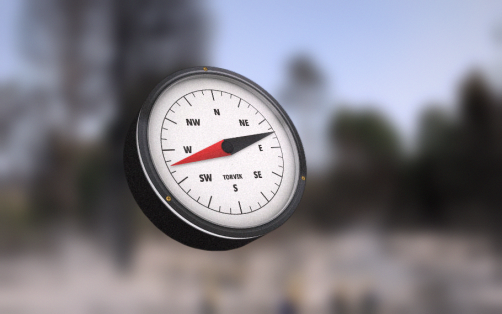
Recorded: 255 (°)
